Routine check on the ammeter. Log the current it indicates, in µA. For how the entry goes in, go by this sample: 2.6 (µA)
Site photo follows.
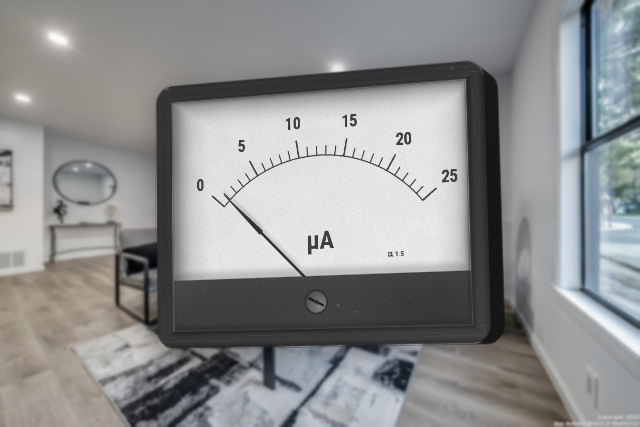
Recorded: 1 (µA)
